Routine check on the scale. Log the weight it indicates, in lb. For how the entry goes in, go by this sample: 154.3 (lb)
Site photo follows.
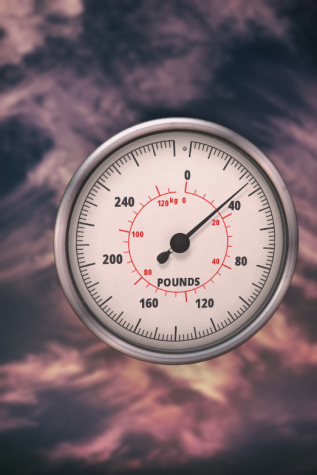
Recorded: 34 (lb)
